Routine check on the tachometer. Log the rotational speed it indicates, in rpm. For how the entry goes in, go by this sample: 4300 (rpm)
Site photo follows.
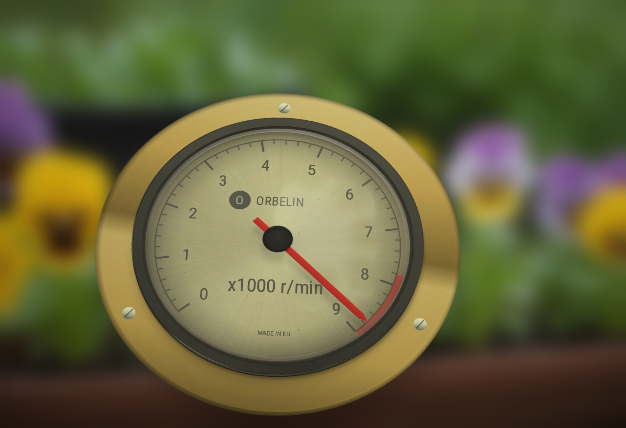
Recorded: 8800 (rpm)
